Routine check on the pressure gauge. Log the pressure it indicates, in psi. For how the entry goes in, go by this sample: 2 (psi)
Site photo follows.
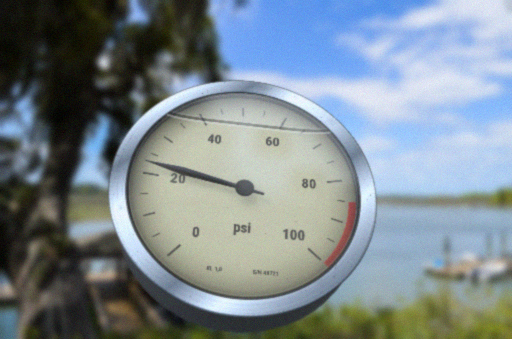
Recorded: 22.5 (psi)
